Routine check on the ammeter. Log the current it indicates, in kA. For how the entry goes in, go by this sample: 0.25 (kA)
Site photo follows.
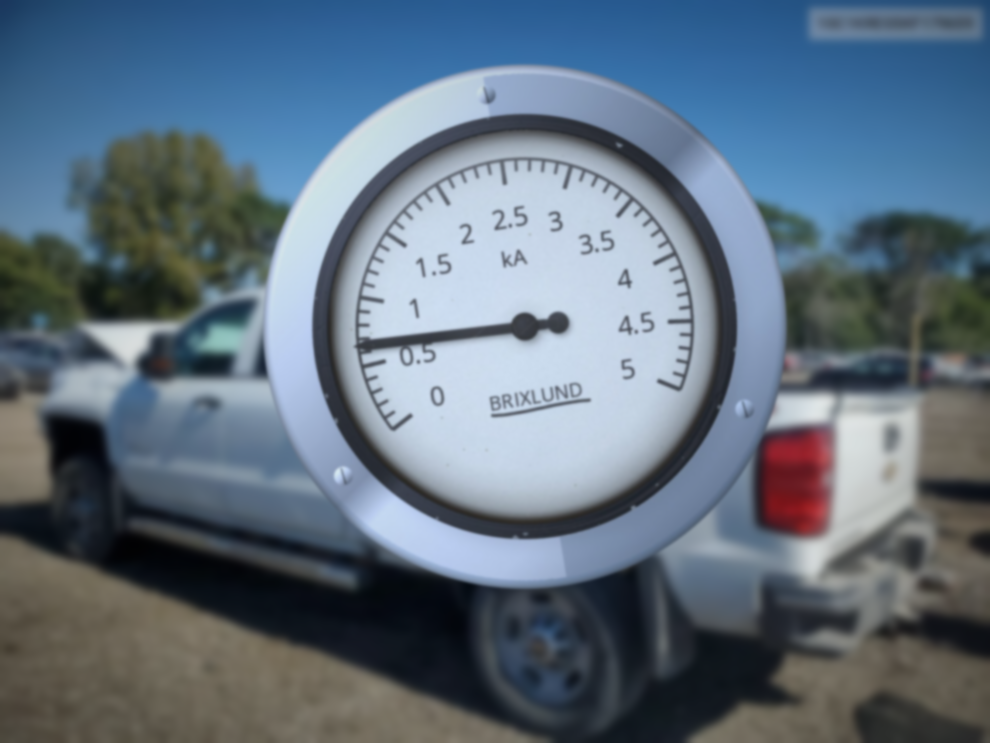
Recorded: 0.65 (kA)
